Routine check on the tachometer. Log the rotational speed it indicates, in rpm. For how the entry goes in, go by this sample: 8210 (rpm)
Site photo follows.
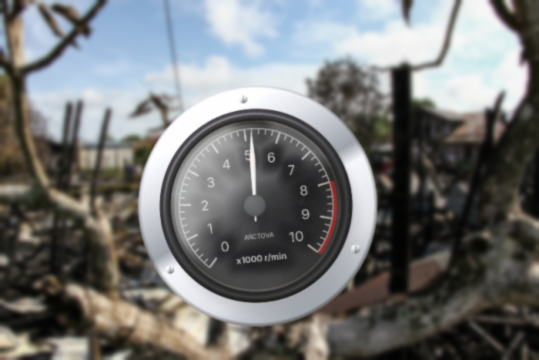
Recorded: 5200 (rpm)
